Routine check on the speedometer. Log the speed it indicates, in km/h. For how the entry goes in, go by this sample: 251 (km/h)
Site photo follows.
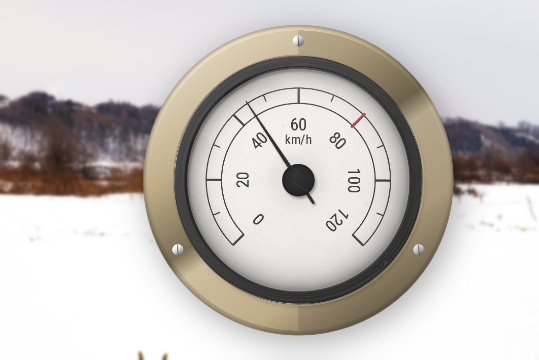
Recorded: 45 (km/h)
